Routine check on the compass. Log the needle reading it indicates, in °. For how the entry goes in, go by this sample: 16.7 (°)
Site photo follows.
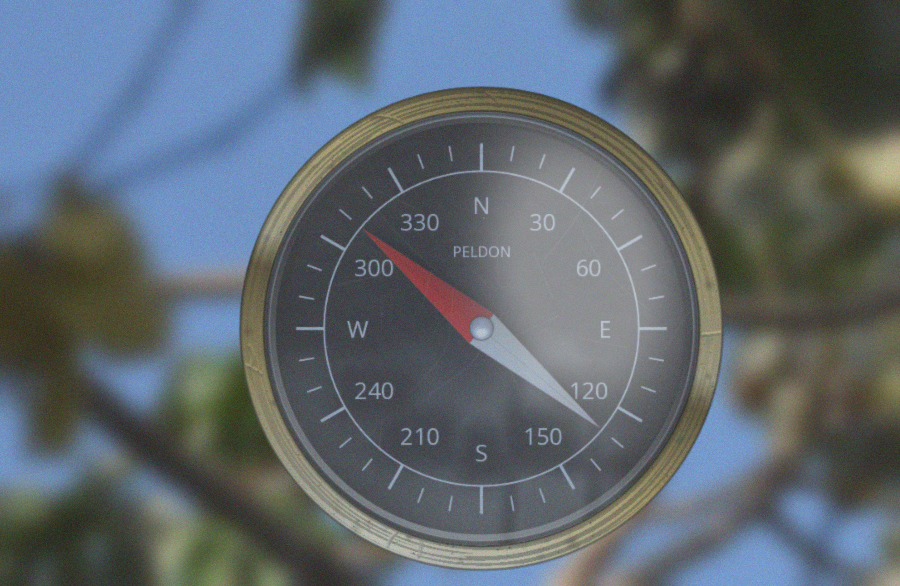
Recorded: 310 (°)
